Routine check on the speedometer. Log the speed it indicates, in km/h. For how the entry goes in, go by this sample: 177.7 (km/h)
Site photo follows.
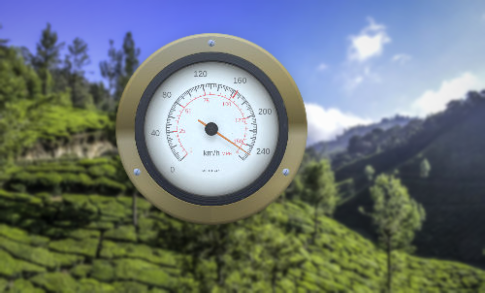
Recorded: 250 (km/h)
